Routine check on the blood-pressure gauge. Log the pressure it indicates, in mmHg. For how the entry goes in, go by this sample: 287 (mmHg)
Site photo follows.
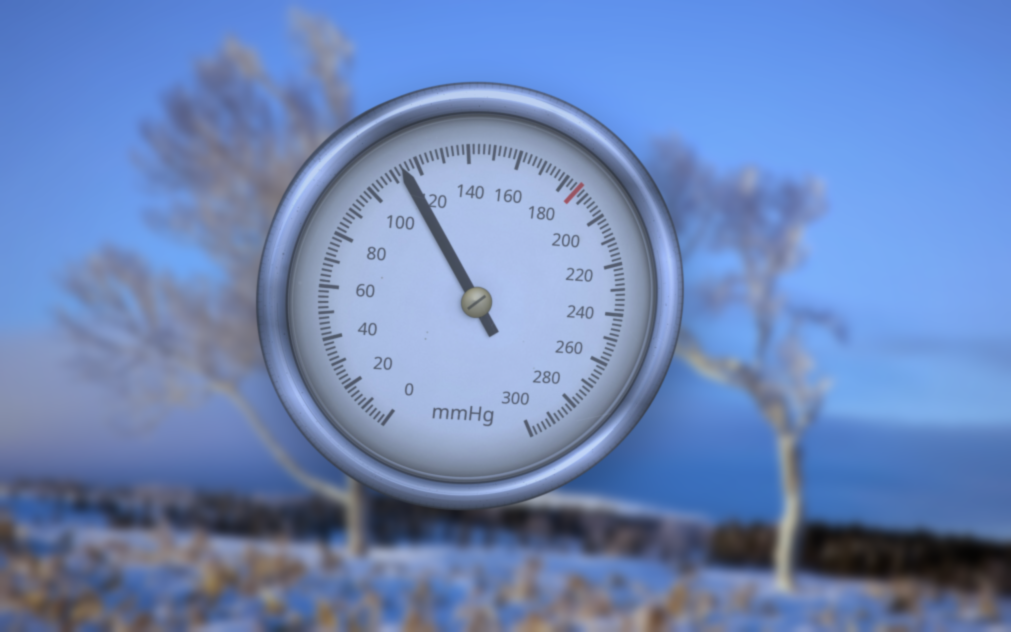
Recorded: 114 (mmHg)
